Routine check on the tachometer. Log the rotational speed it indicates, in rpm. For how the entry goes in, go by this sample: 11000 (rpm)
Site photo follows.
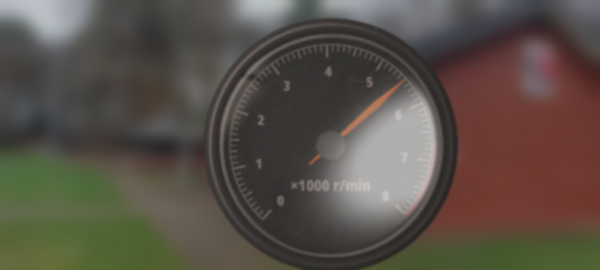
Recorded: 5500 (rpm)
